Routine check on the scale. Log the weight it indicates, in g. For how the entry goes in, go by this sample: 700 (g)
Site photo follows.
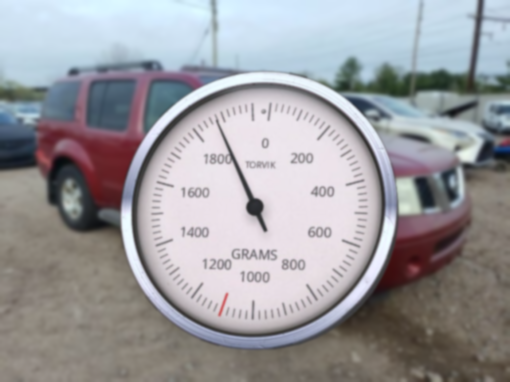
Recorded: 1880 (g)
